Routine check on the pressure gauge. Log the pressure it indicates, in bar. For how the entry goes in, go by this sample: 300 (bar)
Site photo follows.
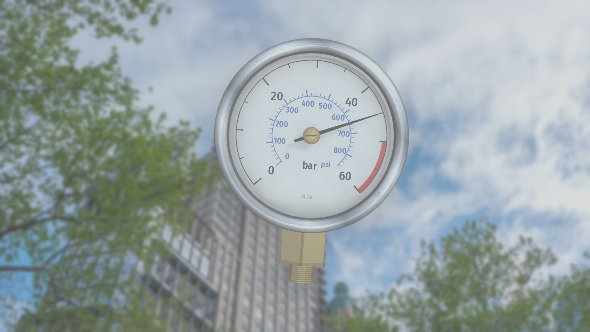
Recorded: 45 (bar)
